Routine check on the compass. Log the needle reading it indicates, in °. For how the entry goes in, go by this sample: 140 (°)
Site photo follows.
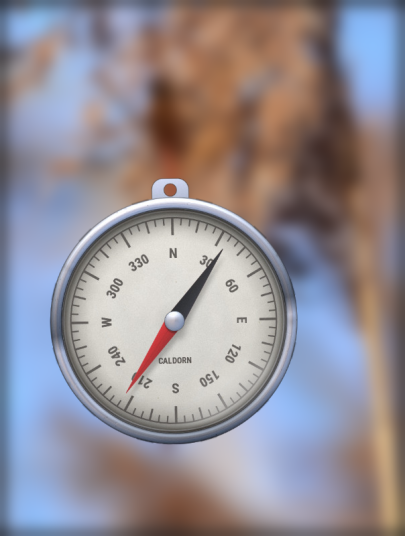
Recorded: 215 (°)
